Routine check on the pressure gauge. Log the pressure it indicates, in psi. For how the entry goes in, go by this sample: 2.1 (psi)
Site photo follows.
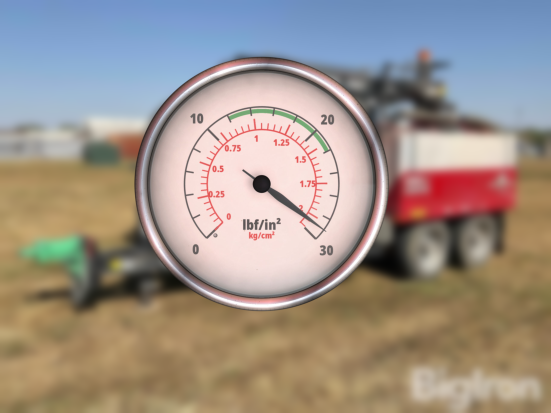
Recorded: 29 (psi)
